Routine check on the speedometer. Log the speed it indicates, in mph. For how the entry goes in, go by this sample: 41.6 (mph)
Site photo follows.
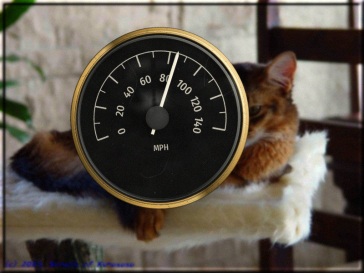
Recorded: 85 (mph)
